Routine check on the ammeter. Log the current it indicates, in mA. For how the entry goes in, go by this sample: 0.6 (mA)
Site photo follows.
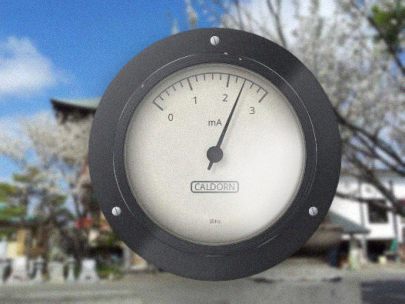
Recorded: 2.4 (mA)
